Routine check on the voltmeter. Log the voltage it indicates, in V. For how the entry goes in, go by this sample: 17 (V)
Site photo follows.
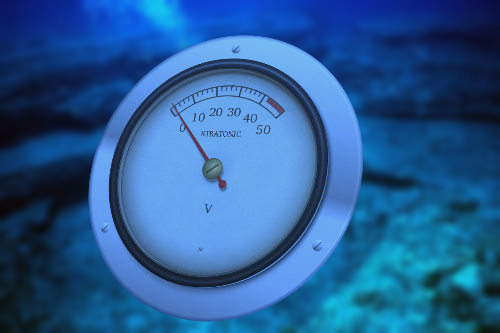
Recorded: 2 (V)
